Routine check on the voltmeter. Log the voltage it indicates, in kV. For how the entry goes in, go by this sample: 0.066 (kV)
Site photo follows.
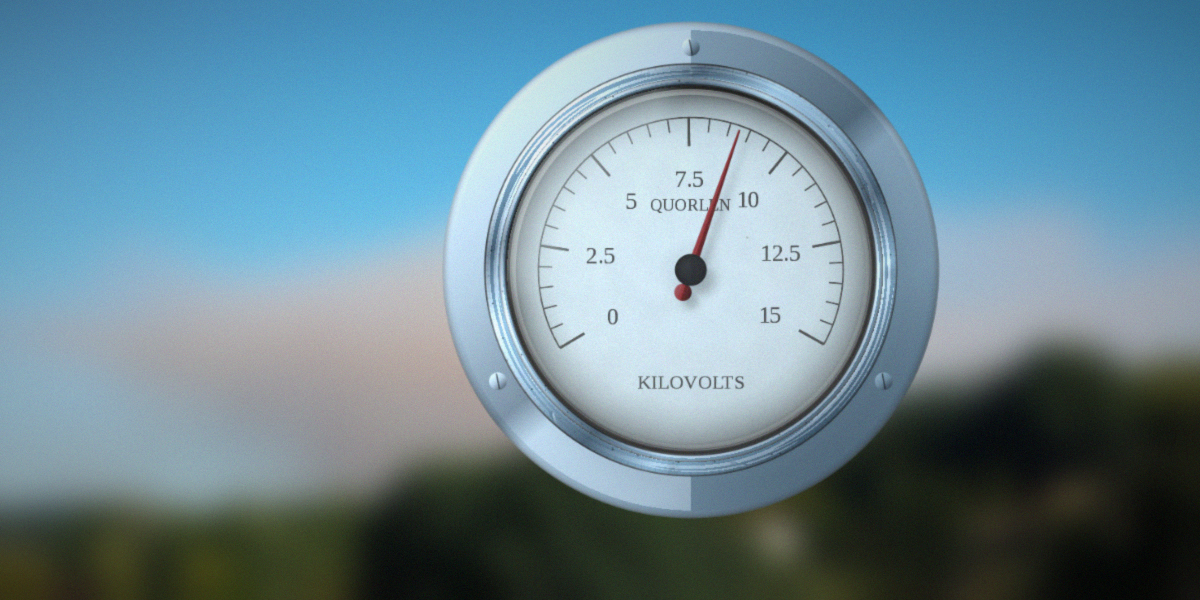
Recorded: 8.75 (kV)
